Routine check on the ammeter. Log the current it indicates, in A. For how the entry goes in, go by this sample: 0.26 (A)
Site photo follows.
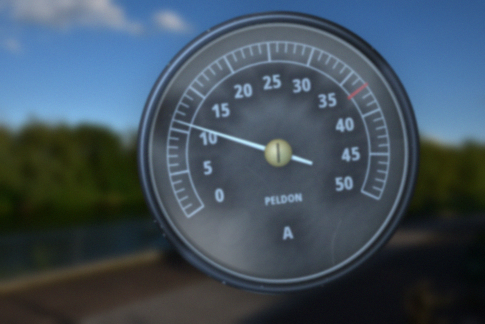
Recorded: 11 (A)
